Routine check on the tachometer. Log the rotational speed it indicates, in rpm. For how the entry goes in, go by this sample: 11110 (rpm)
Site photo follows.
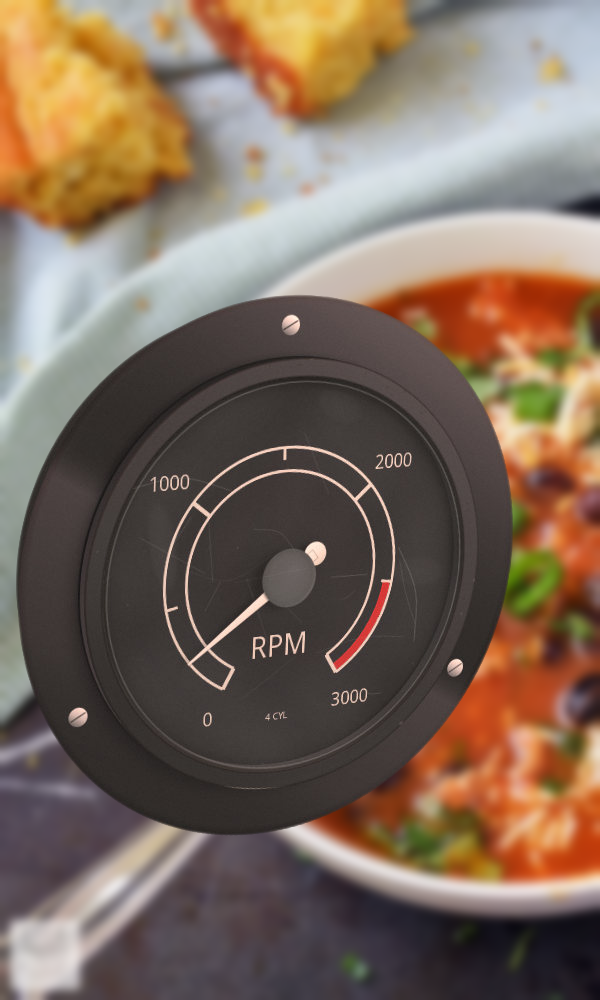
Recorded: 250 (rpm)
